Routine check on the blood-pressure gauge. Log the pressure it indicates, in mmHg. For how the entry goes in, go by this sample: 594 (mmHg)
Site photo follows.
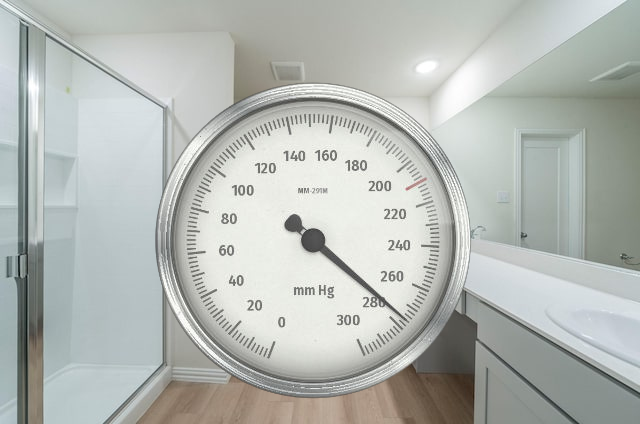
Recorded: 276 (mmHg)
